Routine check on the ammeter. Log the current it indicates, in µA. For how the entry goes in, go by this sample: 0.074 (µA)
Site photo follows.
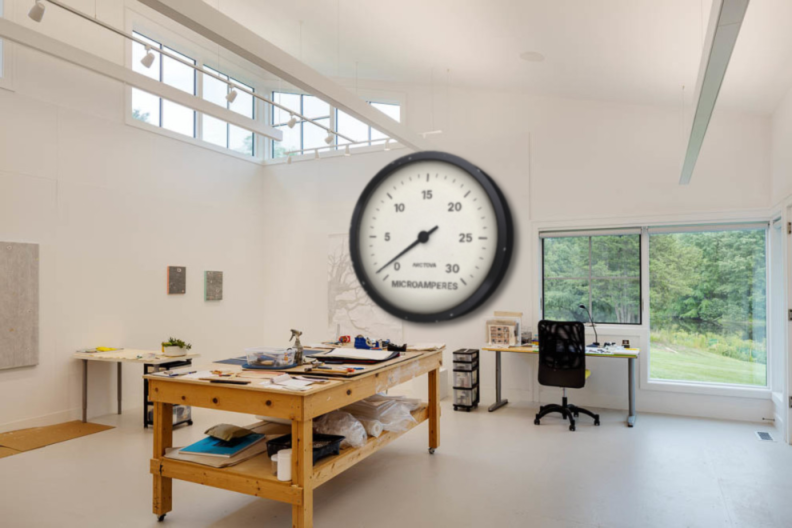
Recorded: 1 (µA)
